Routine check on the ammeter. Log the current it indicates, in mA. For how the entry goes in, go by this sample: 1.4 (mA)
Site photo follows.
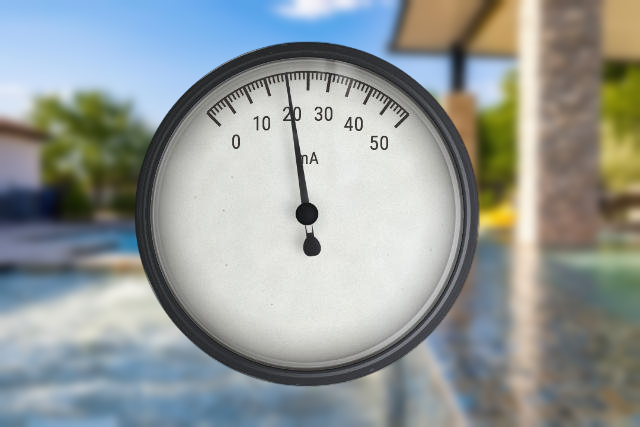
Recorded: 20 (mA)
